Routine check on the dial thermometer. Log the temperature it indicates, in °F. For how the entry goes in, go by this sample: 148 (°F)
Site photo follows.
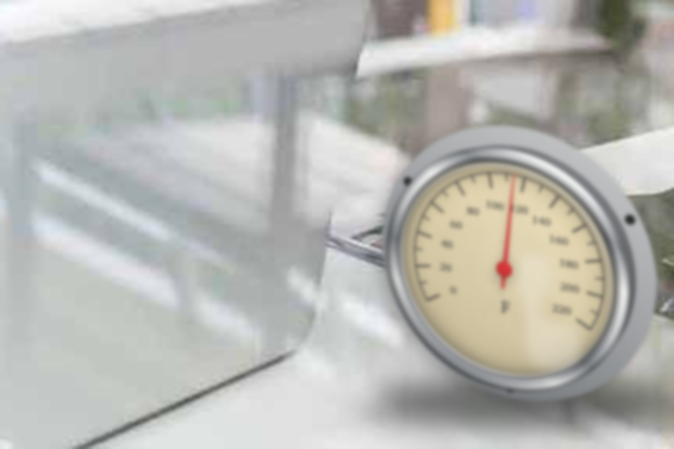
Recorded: 115 (°F)
